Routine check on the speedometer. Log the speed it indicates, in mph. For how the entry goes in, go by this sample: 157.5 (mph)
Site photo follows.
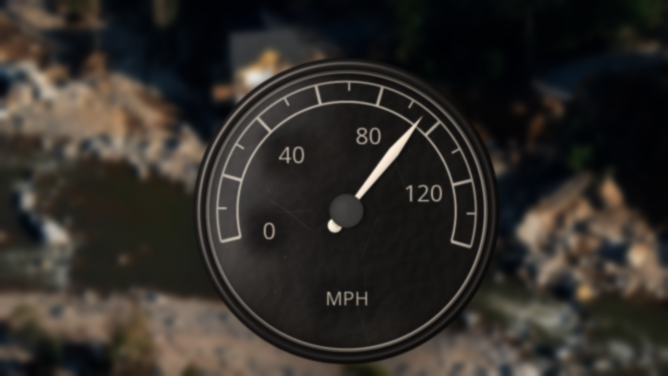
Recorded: 95 (mph)
